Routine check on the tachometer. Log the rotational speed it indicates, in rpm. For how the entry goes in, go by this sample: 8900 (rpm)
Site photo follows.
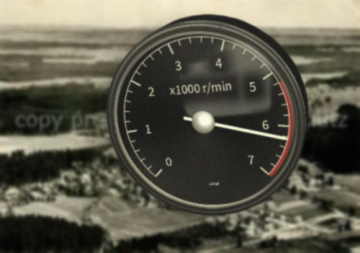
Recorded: 6200 (rpm)
